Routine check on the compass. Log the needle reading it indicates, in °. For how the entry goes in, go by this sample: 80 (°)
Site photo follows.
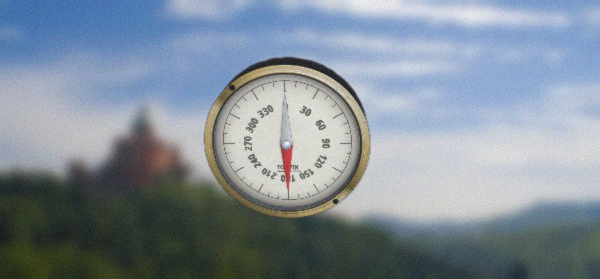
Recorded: 180 (°)
